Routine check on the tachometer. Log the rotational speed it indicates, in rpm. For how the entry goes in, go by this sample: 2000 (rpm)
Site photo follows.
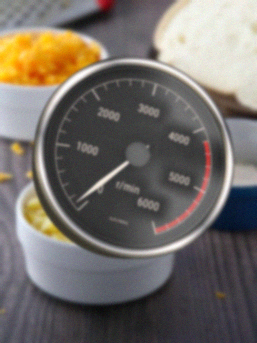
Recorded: 100 (rpm)
